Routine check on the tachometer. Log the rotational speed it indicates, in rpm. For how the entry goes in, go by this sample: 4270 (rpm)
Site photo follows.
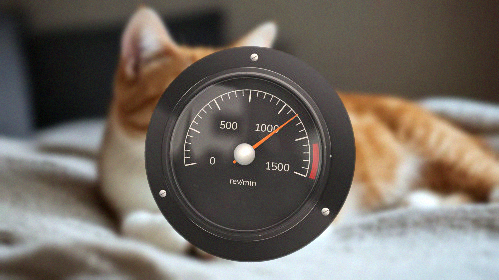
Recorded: 1100 (rpm)
